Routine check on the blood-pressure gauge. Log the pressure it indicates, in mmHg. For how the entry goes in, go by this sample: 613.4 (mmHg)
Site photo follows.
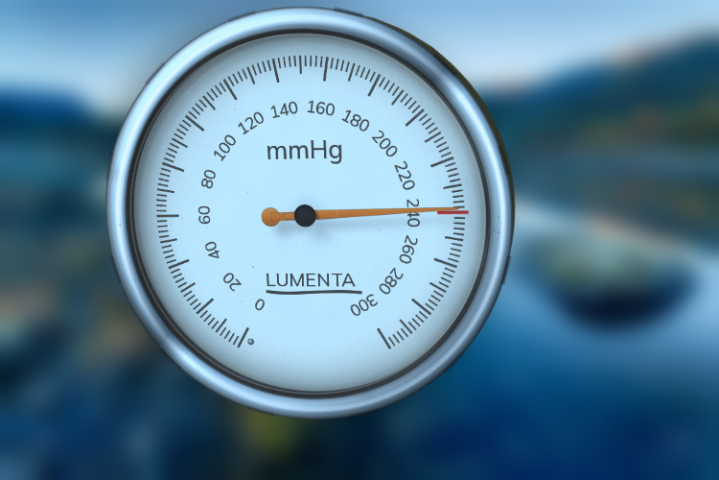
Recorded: 238 (mmHg)
